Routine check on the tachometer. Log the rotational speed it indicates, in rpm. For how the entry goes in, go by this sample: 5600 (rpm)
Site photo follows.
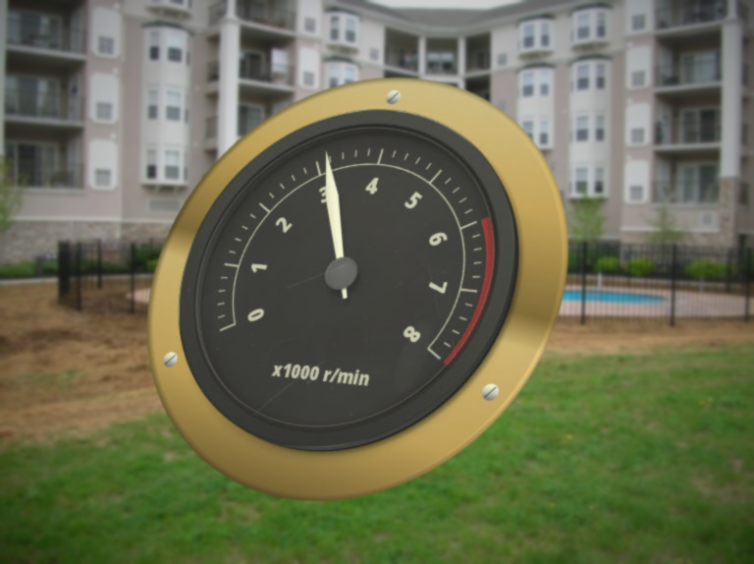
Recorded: 3200 (rpm)
